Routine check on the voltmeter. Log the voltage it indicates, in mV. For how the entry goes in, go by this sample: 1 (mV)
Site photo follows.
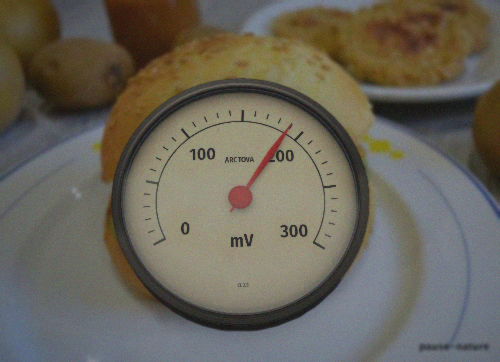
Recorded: 190 (mV)
